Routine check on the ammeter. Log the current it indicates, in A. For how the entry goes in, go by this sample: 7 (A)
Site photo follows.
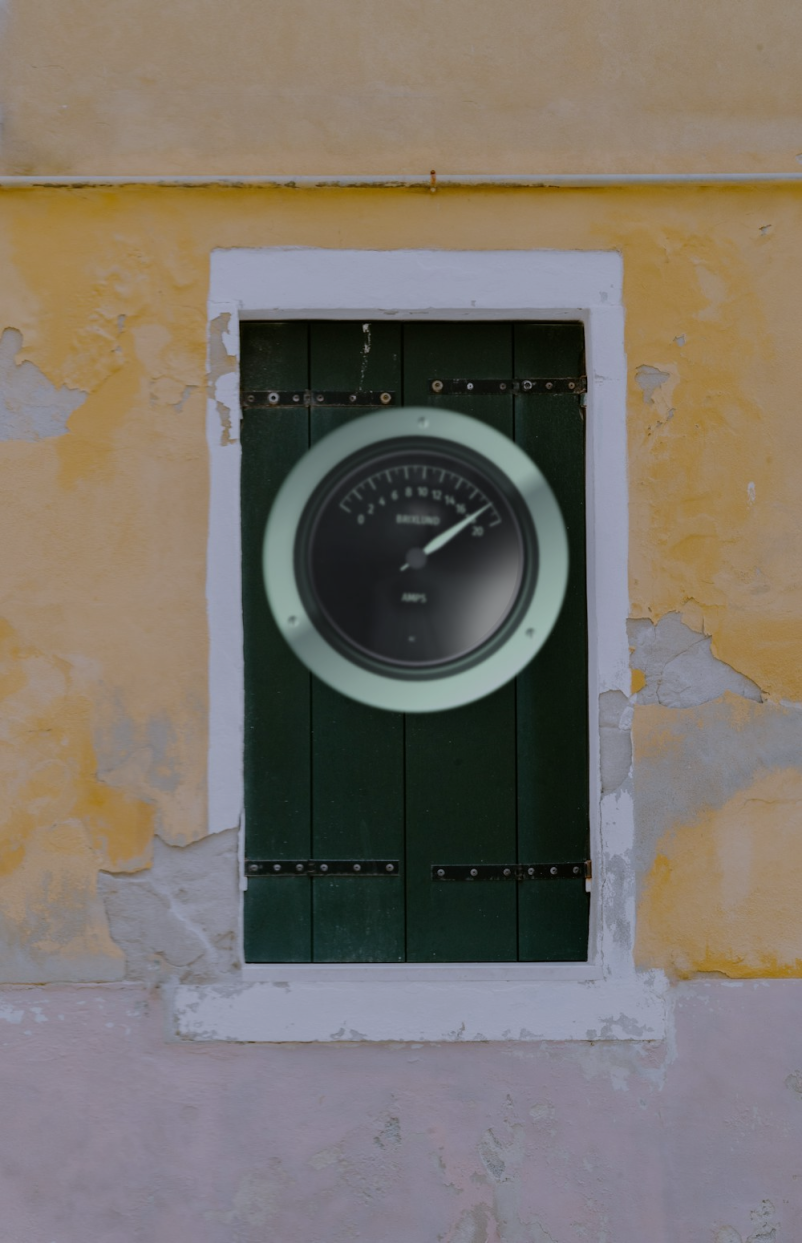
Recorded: 18 (A)
